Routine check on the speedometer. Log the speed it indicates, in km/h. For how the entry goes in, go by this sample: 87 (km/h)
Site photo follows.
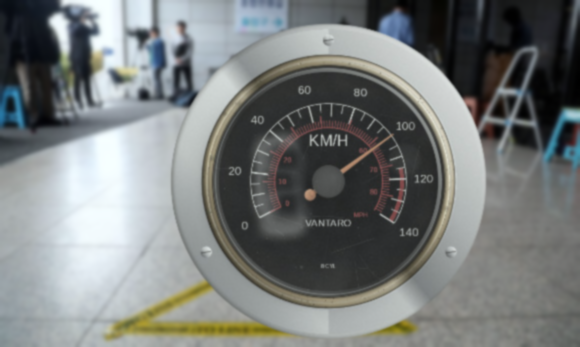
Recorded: 100 (km/h)
